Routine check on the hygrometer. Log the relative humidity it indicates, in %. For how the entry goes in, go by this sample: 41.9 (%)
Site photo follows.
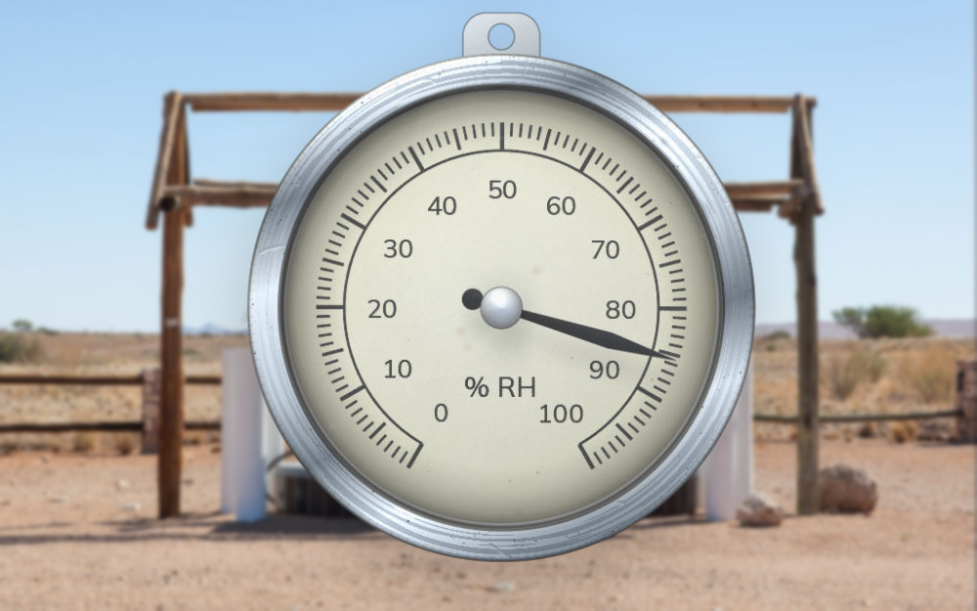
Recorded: 85.5 (%)
